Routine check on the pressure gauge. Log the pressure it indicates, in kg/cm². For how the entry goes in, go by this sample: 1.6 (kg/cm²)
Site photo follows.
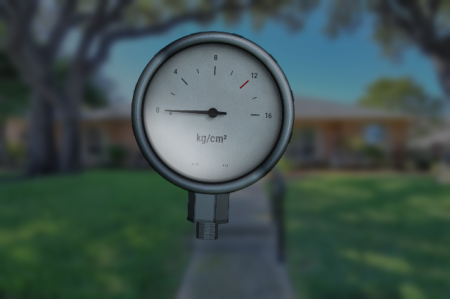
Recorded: 0 (kg/cm²)
